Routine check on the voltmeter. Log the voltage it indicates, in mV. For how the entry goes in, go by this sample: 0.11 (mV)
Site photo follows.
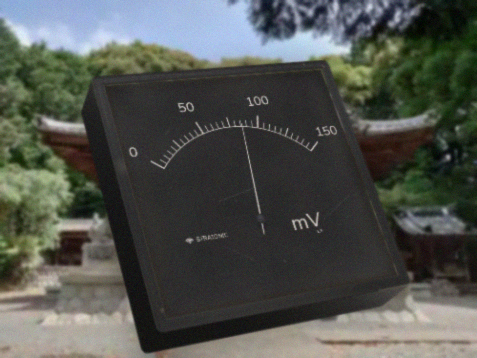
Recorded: 85 (mV)
